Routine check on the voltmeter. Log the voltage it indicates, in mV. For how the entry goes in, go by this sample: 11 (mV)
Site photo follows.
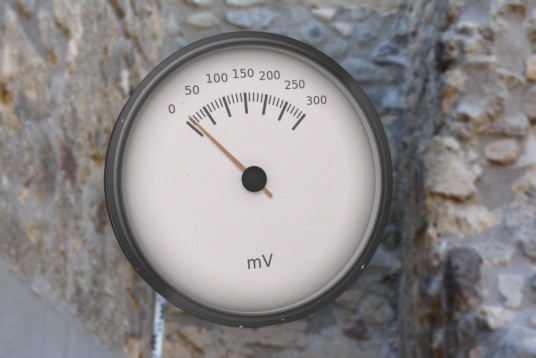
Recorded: 10 (mV)
